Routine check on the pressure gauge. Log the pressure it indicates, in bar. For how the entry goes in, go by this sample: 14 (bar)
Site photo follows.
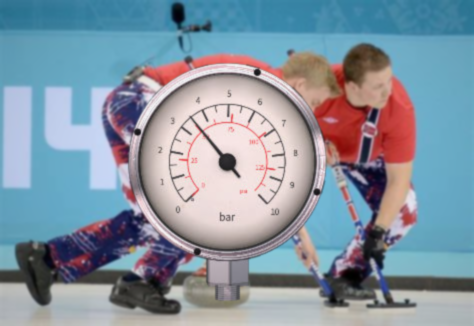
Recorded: 3.5 (bar)
